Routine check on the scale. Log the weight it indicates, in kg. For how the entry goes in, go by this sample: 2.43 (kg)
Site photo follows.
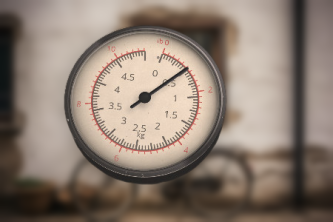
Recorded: 0.5 (kg)
